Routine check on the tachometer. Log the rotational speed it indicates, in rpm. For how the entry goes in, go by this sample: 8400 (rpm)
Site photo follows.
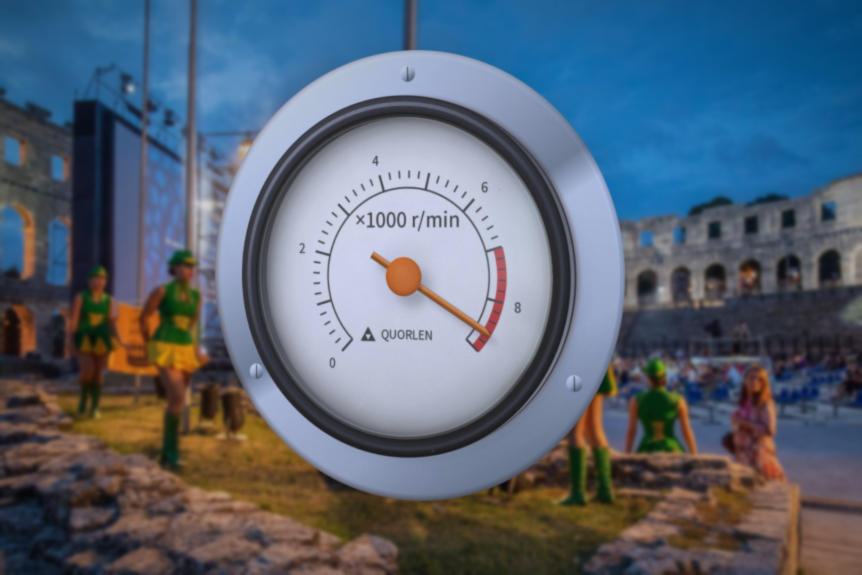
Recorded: 8600 (rpm)
